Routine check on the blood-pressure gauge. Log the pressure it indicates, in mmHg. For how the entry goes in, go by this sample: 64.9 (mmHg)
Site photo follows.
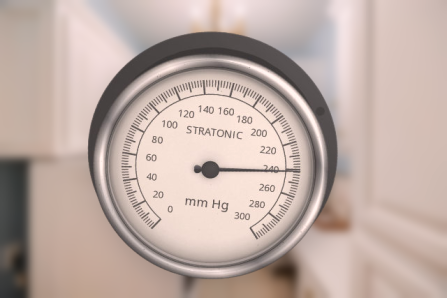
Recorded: 240 (mmHg)
